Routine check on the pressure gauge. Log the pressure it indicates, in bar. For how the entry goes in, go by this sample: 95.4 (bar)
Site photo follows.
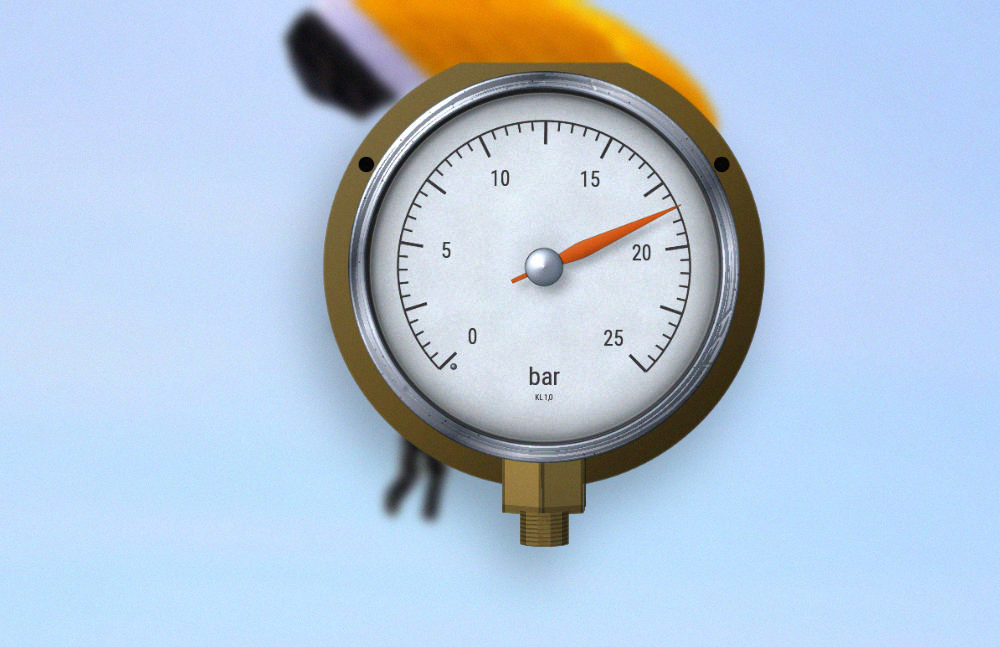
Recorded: 18.5 (bar)
